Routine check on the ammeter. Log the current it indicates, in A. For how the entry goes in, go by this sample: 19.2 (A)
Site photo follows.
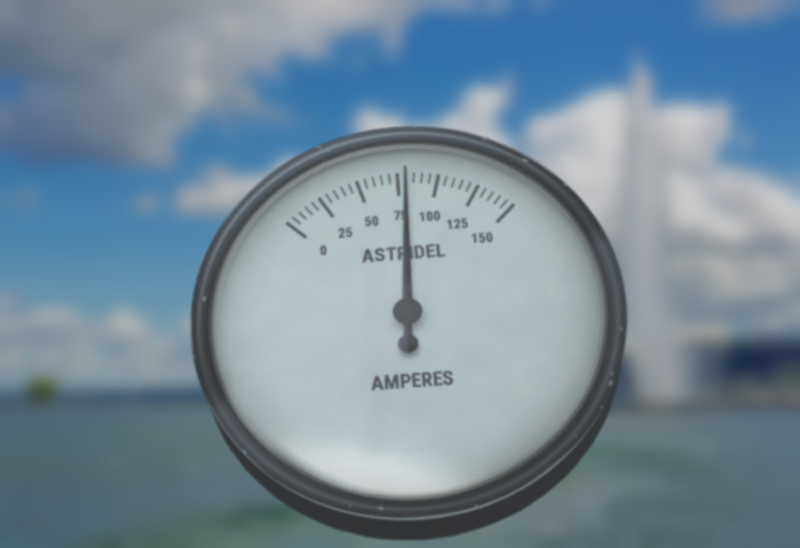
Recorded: 80 (A)
